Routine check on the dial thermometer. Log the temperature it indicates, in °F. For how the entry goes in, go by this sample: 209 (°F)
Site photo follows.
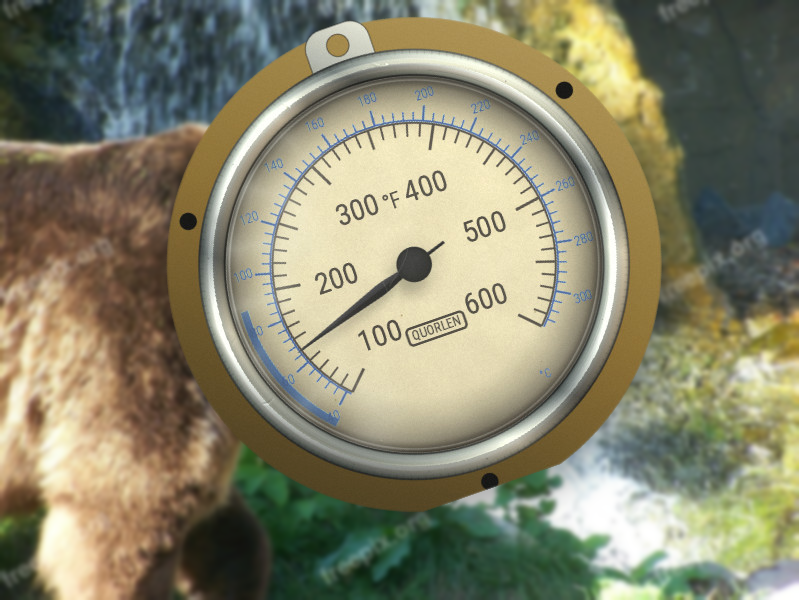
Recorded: 150 (°F)
